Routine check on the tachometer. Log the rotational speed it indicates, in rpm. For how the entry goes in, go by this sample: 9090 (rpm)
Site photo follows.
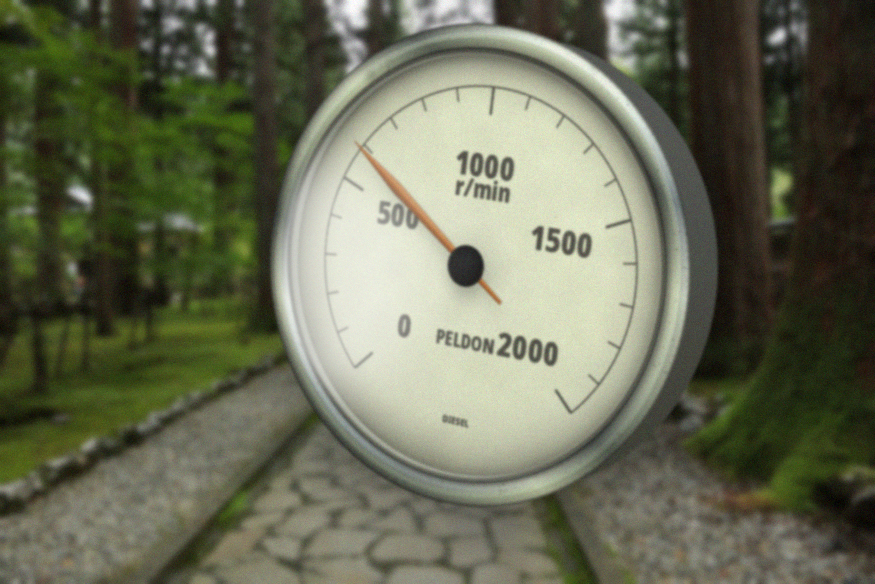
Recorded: 600 (rpm)
